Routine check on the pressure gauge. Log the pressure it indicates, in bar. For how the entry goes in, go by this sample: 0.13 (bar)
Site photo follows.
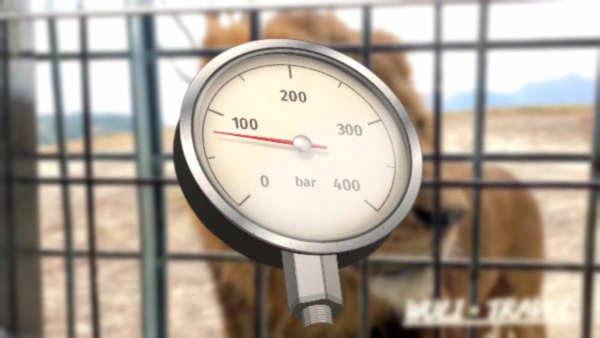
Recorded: 75 (bar)
